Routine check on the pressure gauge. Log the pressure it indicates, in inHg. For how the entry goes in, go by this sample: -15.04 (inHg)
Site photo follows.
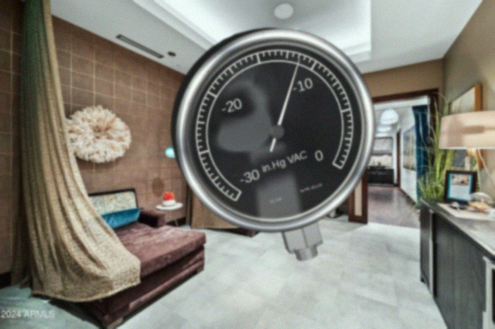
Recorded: -11.5 (inHg)
